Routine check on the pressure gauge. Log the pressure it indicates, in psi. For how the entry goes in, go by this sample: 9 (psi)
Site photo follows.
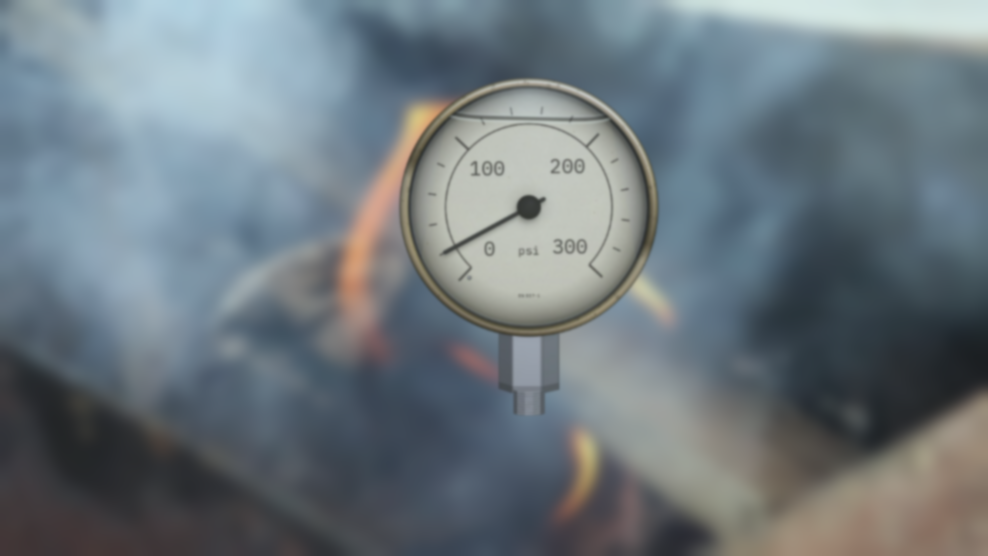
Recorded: 20 (psi)
